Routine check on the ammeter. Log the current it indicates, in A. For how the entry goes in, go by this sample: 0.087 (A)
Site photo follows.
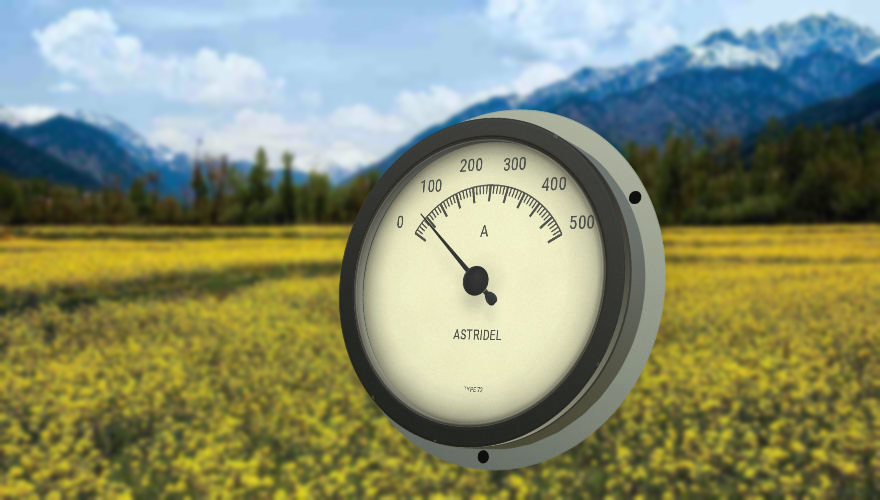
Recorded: 50 (A)
